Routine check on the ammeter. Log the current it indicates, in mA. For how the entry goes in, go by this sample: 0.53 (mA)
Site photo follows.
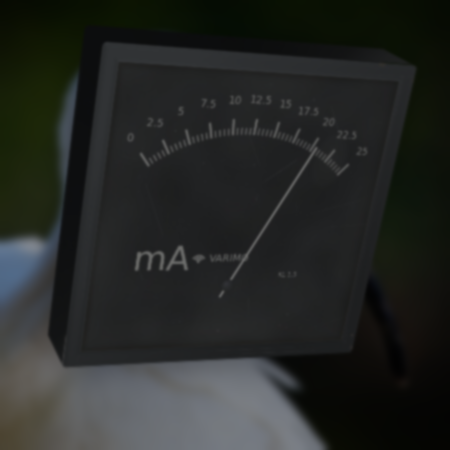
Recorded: 20 (mA)
